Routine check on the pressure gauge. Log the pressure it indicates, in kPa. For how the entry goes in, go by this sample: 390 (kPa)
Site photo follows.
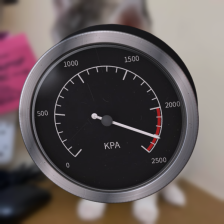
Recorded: 2300 (kPa)
